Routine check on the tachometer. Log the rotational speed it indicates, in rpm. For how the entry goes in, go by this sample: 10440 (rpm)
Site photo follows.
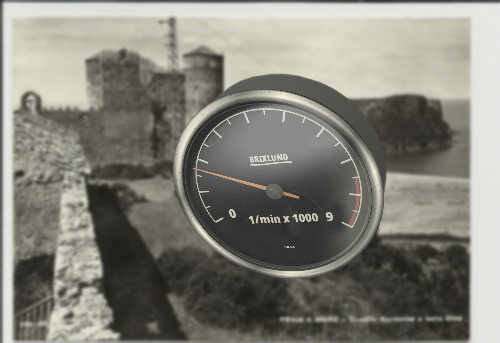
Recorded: 1750 (rpm)
